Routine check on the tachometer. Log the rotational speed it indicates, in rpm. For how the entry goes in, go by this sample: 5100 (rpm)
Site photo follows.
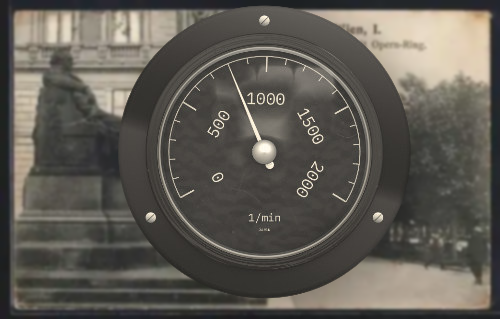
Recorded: 800 (rpm)
